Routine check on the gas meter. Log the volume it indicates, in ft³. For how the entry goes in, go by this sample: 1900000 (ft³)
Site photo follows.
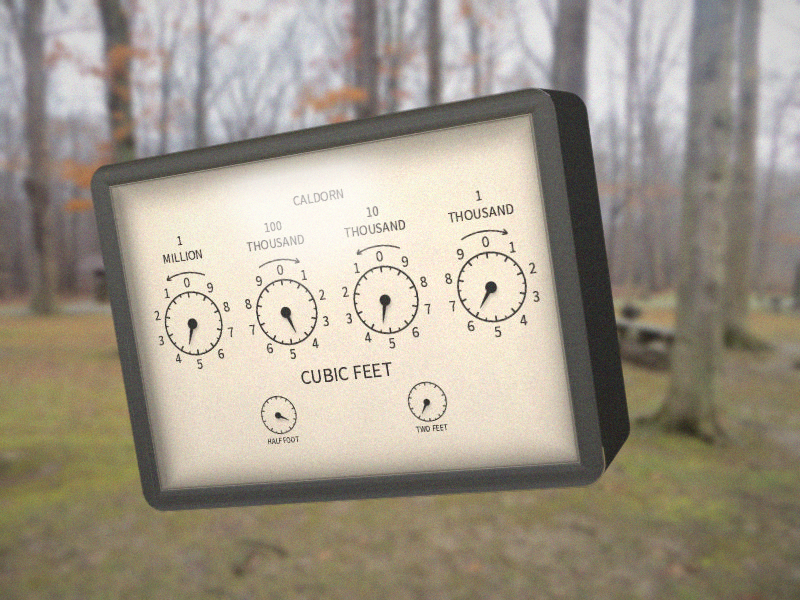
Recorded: 444600 (ft³)
